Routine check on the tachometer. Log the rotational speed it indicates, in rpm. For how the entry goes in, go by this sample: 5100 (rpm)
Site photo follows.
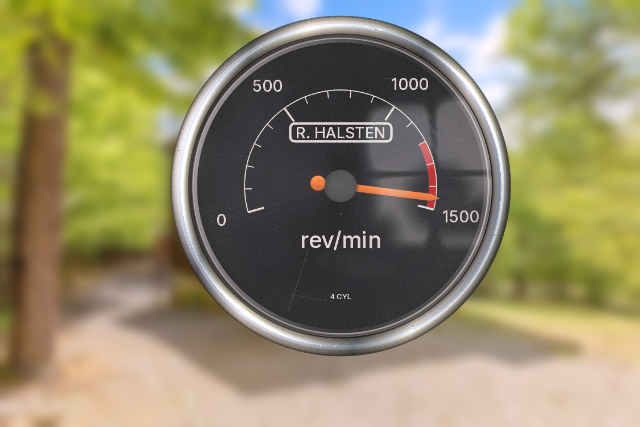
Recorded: 1450 (rpm)
